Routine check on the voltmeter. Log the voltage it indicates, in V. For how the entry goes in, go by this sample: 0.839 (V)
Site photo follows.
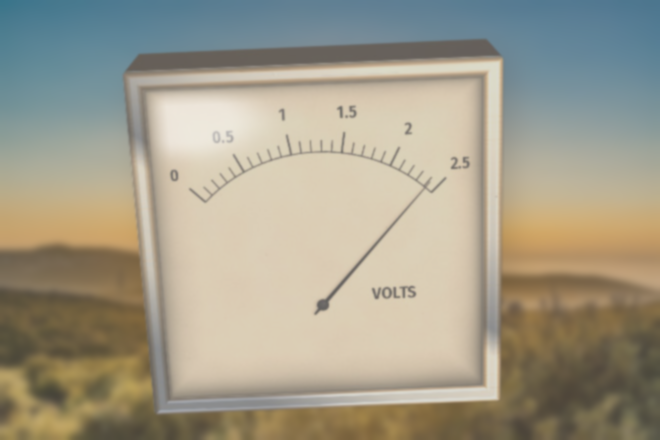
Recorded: 2.4 (V)
